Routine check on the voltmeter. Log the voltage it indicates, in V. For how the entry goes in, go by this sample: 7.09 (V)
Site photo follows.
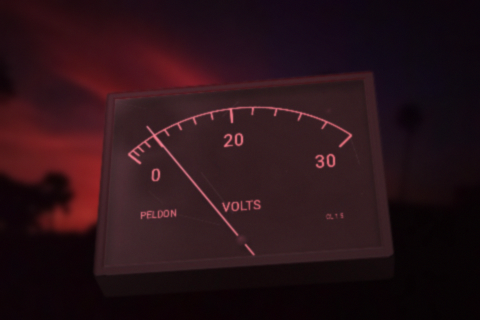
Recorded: 10 (V)
